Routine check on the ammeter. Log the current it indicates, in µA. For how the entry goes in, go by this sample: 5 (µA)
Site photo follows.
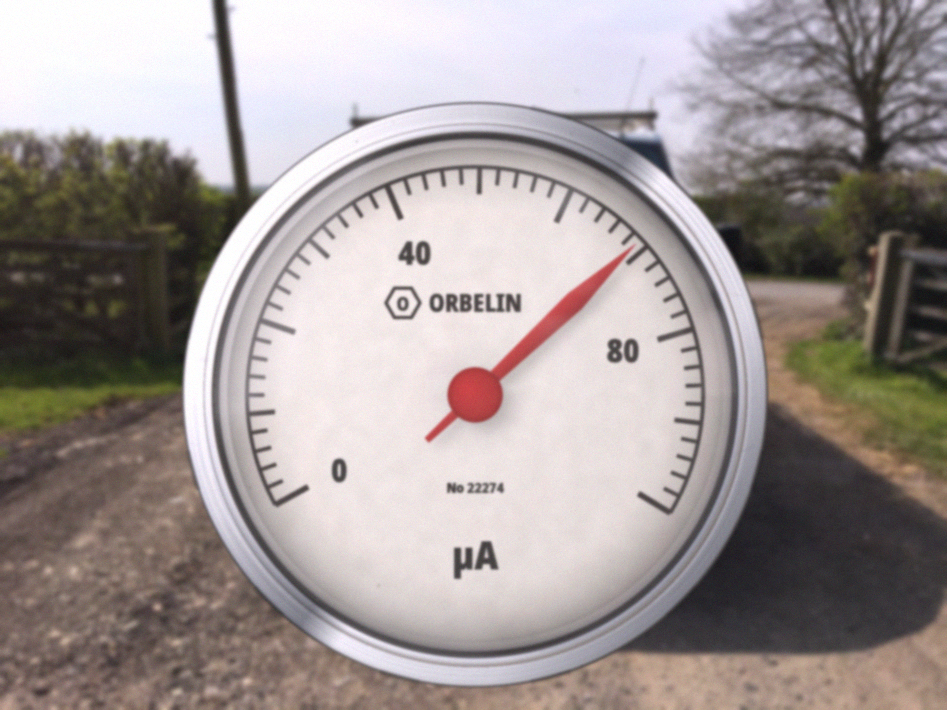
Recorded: 69 (µA)
